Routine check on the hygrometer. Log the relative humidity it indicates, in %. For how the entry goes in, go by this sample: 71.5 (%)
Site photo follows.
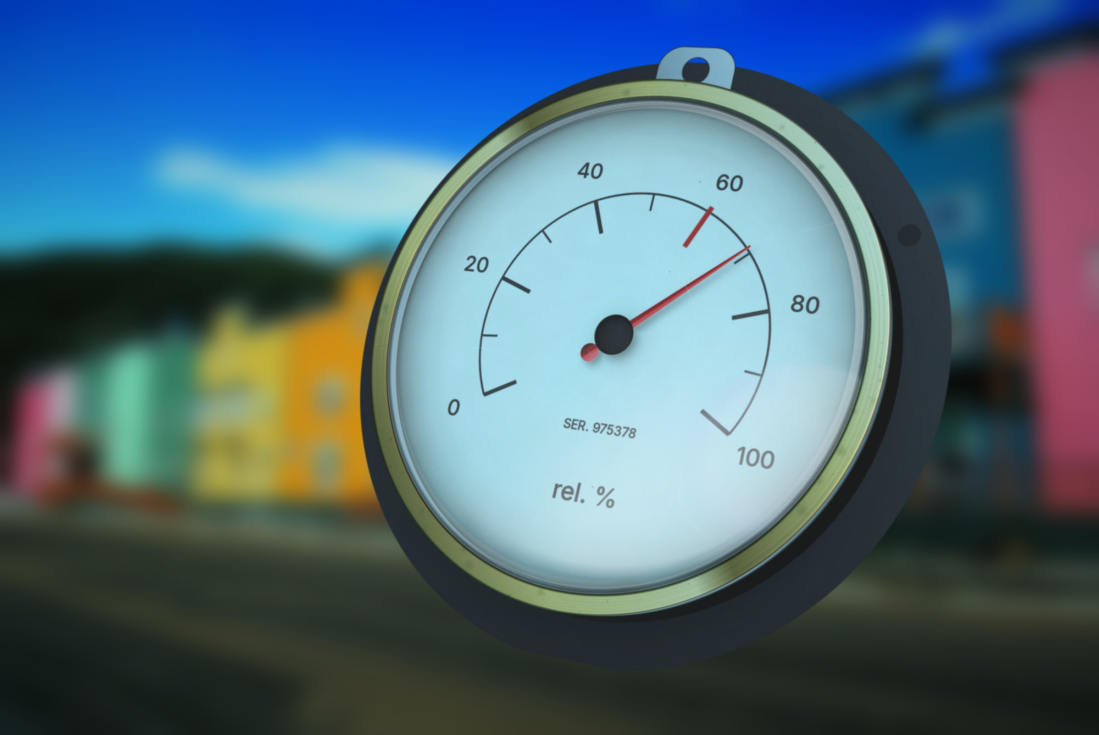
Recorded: 70 (%)
